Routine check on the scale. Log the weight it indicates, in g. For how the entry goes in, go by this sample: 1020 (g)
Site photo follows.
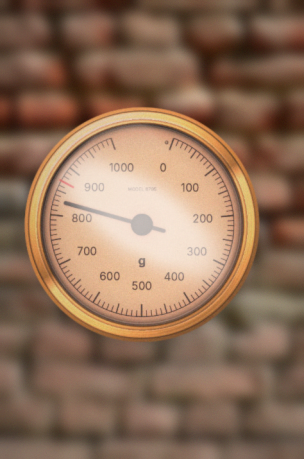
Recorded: 830 (g)
